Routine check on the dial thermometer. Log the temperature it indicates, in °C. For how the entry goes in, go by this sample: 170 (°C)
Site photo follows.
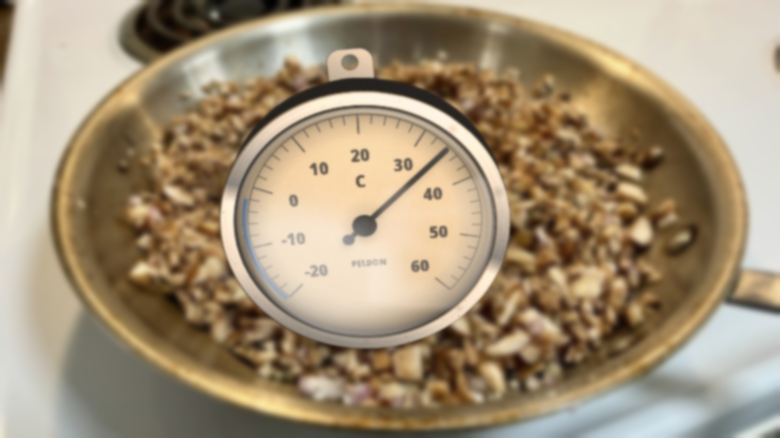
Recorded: 34 (°C)
